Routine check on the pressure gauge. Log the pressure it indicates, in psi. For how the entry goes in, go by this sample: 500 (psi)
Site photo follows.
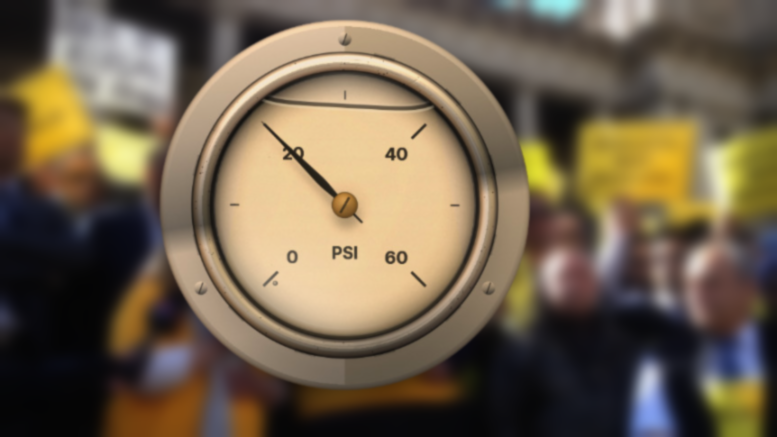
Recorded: 20 (psi)
